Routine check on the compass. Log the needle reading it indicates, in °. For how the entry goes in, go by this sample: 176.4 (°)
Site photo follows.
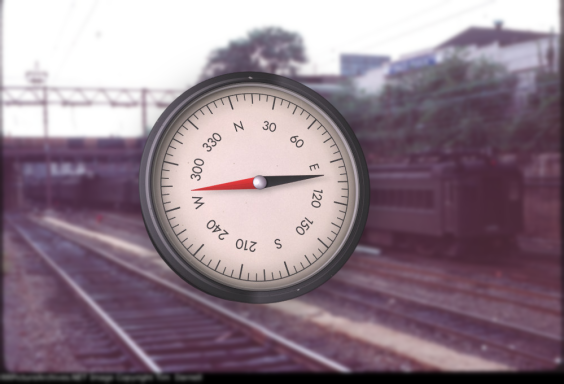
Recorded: 280 (°)
